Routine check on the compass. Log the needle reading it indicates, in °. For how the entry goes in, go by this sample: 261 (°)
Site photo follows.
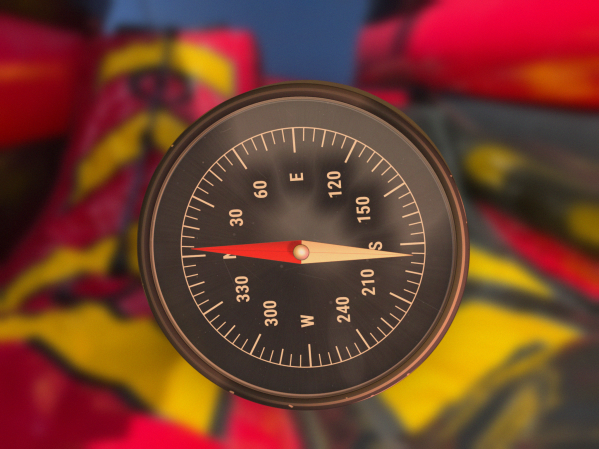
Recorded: 5 (°)
